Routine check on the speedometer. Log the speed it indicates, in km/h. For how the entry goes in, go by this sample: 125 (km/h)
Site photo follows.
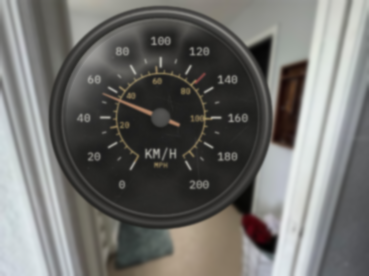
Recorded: 55 (km/h)
